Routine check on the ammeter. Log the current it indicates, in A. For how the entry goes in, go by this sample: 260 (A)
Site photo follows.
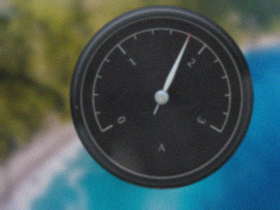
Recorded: 1.8 (A)
